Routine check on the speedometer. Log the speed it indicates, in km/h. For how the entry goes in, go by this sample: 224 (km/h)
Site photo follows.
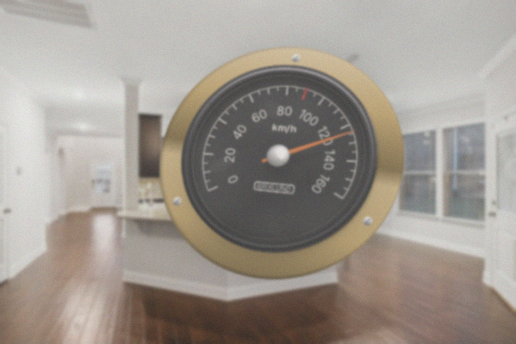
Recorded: 125 (km/h)
